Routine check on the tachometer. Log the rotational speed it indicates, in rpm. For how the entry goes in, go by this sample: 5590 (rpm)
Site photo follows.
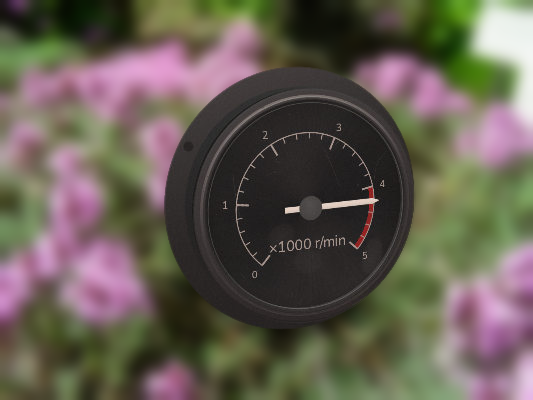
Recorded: 4200 (rpm)
